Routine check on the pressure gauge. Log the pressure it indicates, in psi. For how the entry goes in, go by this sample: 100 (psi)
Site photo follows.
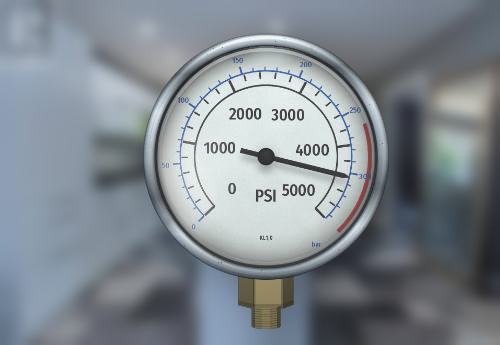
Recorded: 4400 (psi)
